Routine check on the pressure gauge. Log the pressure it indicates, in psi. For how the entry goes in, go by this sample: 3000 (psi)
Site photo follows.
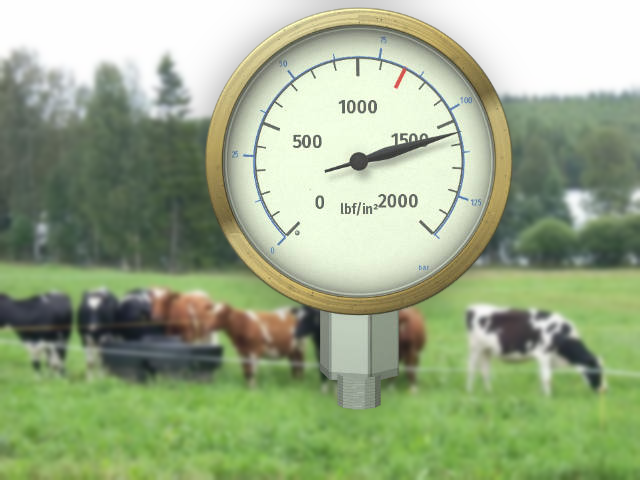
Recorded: 1550 (psi)
